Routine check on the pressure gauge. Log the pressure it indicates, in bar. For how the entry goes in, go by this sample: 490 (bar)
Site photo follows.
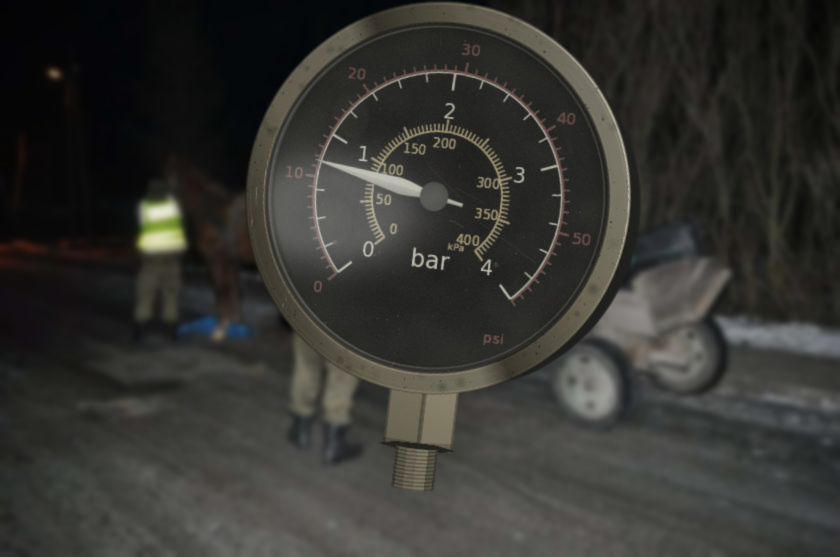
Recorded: 0.8 (bar)
